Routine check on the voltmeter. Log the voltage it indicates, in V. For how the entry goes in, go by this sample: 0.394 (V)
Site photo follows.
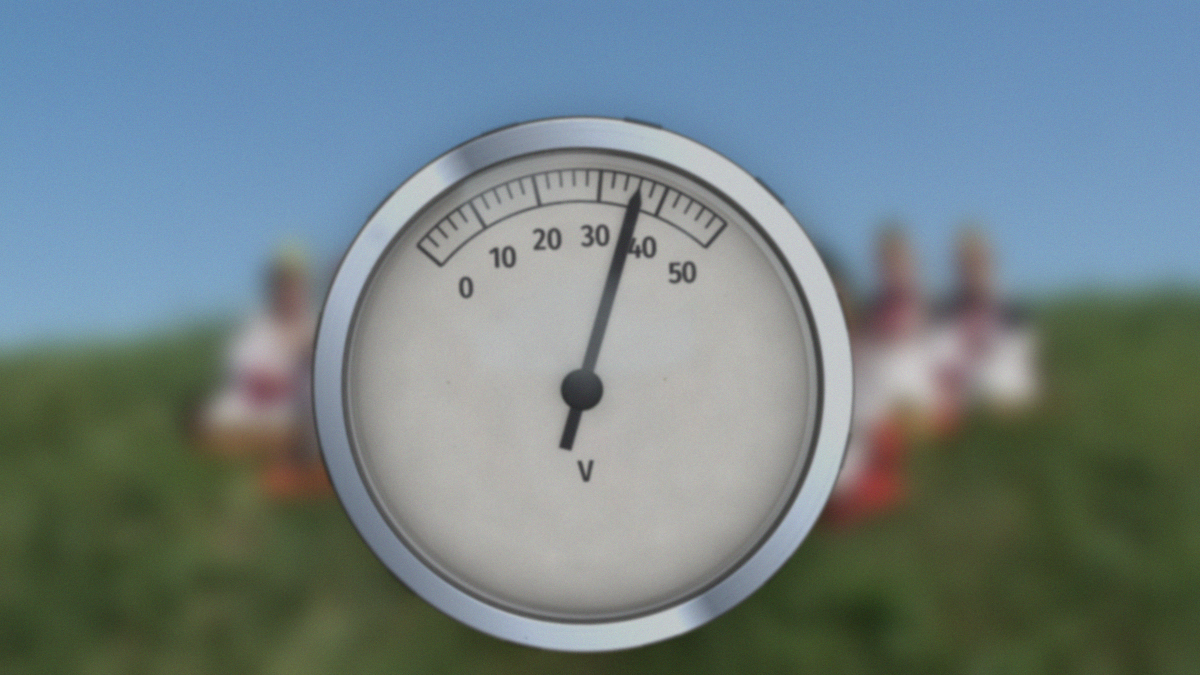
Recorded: 36 (V)
